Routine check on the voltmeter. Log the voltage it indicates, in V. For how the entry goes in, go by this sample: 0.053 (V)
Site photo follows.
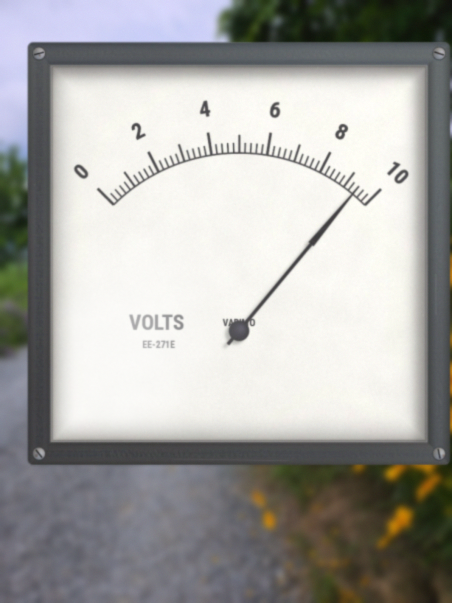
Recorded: 9.4 (V)
